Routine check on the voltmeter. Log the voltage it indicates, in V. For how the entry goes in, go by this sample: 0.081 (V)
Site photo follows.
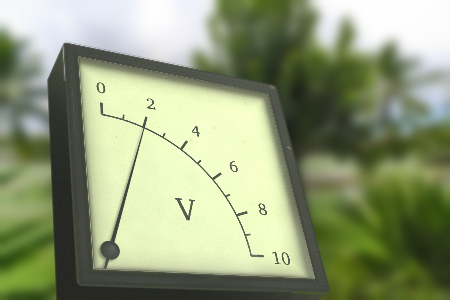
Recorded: 2 (V)
